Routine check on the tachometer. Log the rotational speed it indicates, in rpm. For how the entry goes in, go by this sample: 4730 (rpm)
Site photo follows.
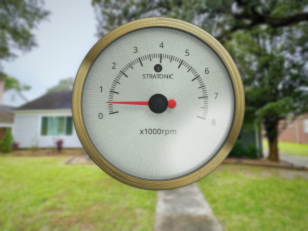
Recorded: 500 (rpm)
